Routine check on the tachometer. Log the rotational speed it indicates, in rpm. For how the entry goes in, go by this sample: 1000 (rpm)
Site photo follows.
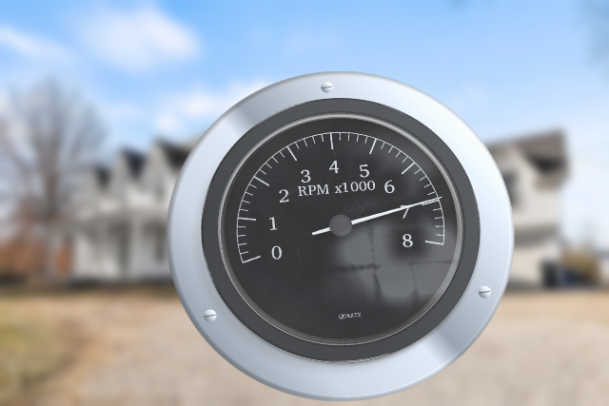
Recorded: 7000 (rpm)
